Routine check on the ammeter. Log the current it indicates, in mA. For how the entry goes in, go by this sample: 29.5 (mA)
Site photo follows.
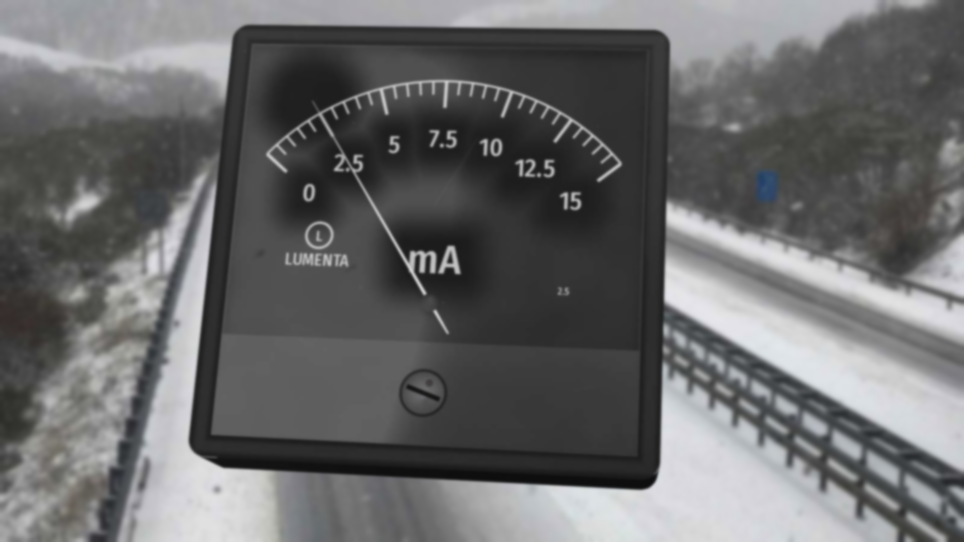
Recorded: 2.5 (mA)
